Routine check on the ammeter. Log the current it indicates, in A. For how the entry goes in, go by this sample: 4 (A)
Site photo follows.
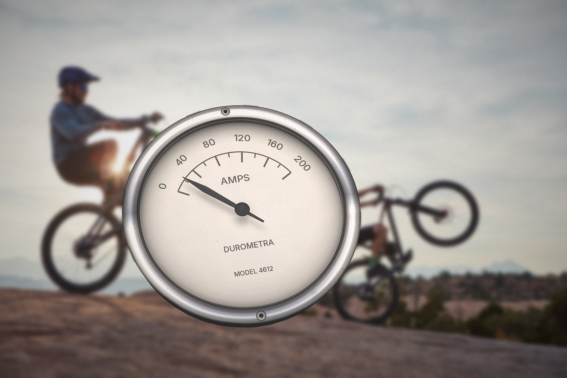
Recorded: 20 (A)
